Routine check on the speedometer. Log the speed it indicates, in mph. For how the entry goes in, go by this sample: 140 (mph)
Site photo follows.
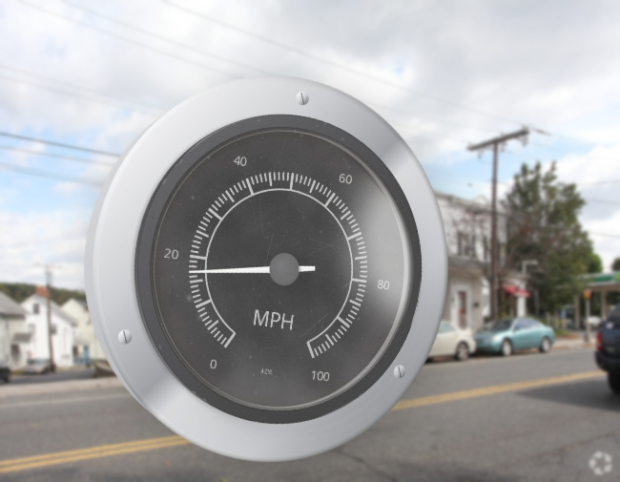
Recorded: 17 (mph)
